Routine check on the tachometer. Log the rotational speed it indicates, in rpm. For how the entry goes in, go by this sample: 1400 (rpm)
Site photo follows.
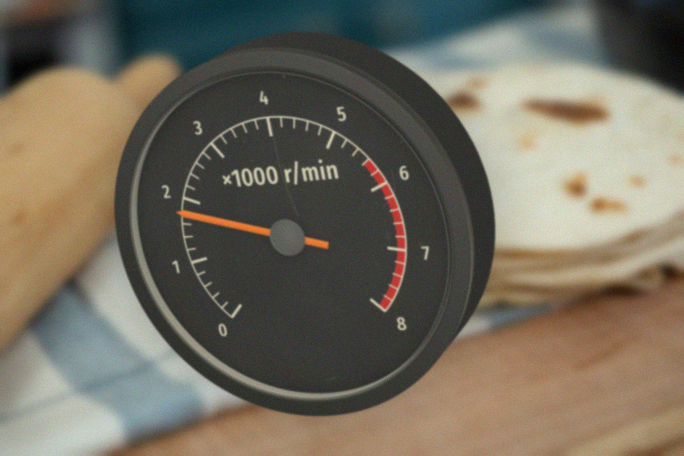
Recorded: 1800 (rpm)
